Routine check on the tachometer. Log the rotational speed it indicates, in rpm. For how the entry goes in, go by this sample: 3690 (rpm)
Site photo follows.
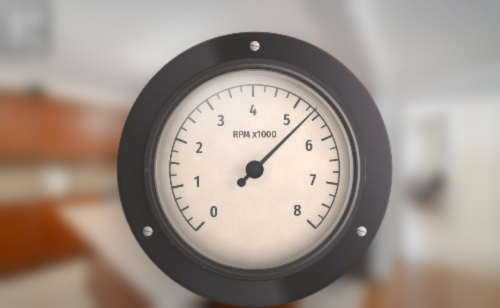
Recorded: 5375 (rpm)
